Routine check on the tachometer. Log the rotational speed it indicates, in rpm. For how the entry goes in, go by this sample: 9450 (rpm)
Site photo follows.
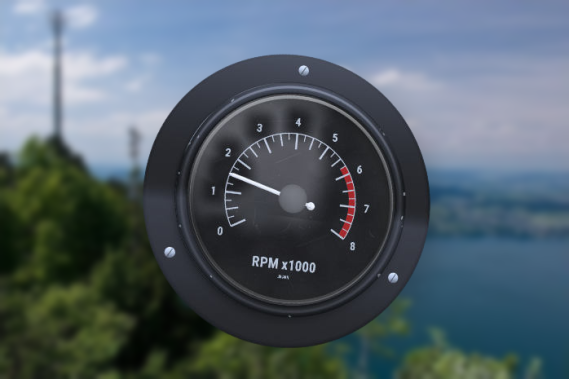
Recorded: 1500 (rpm)
